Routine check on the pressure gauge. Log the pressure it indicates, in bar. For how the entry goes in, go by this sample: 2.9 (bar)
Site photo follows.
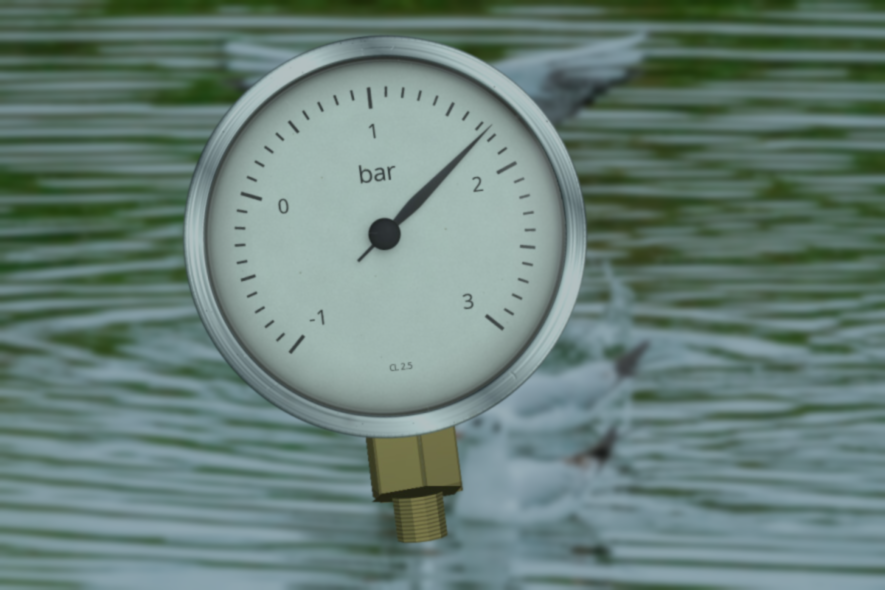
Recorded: 1.75 (bar)
